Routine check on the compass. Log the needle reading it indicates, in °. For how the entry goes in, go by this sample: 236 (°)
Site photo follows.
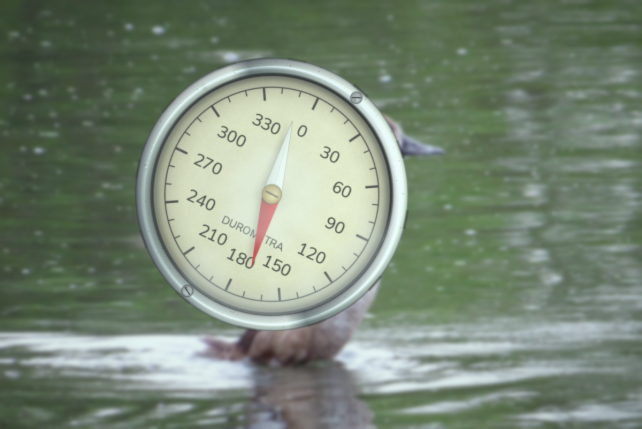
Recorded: 170 (°)
